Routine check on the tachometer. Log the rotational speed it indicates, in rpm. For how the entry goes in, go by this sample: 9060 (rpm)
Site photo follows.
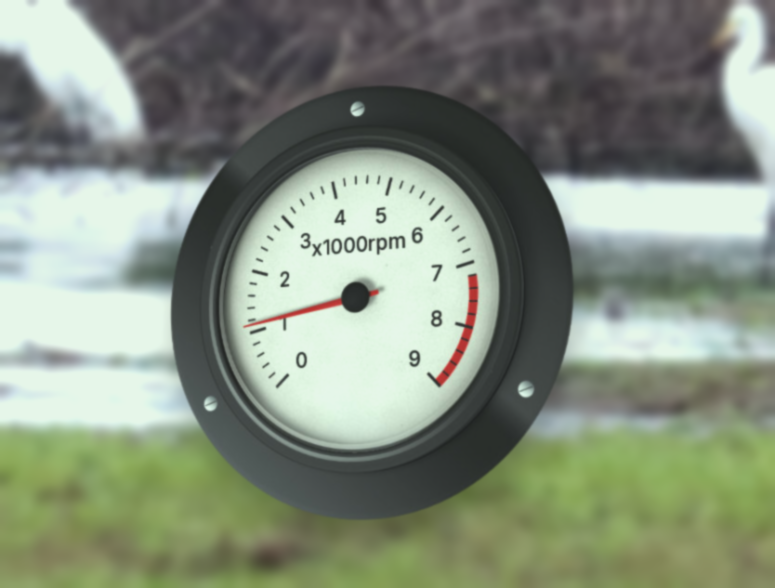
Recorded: 1100 (rpm)
